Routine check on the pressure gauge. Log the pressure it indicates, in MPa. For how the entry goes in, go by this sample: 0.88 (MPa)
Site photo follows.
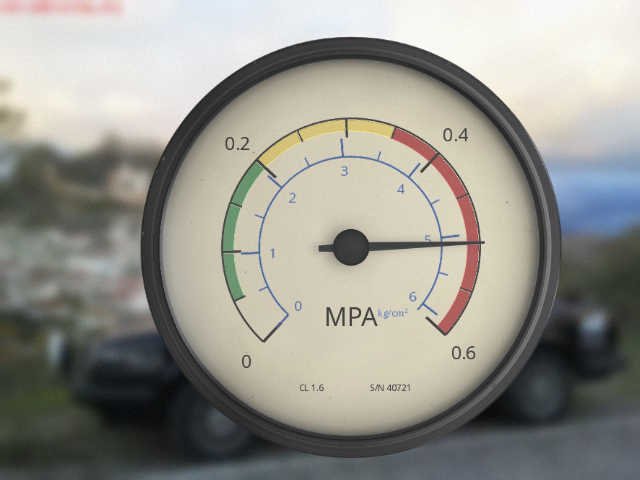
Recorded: 0.5 (MPa)
